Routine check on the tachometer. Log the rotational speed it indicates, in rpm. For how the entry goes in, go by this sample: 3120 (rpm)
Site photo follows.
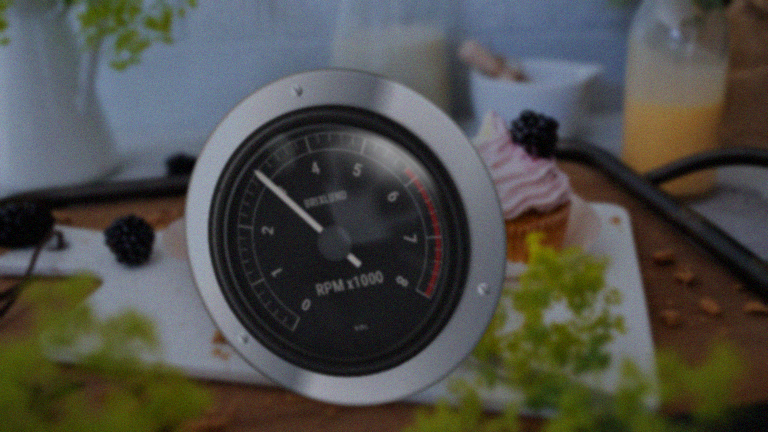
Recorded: 3000 (rpm)
